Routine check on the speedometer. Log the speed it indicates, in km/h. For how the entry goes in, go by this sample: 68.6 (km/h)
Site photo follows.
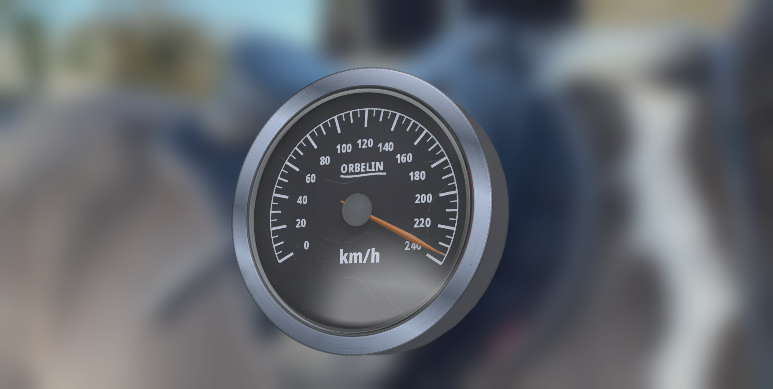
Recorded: 235 (km/h)
